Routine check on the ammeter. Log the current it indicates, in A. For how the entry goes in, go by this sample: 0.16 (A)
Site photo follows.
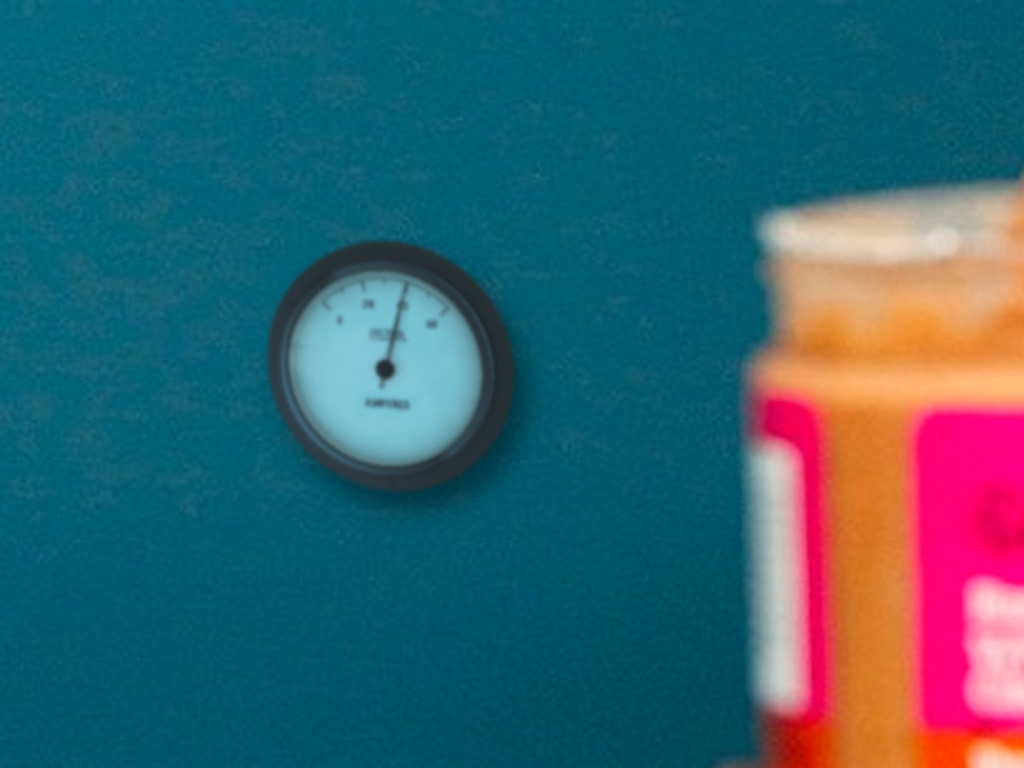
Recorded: 40 (A)
